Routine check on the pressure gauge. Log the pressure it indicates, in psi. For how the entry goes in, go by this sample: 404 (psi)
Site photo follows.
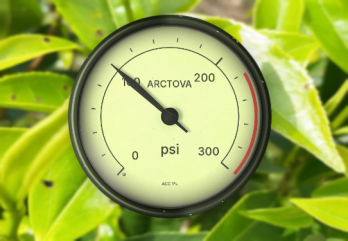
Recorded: 100 (psi)
